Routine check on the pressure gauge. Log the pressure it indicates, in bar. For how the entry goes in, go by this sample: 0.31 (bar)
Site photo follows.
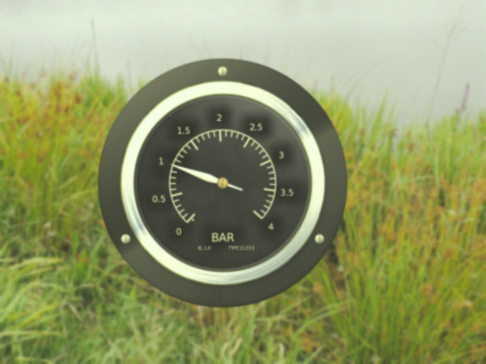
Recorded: 1 (bar)
